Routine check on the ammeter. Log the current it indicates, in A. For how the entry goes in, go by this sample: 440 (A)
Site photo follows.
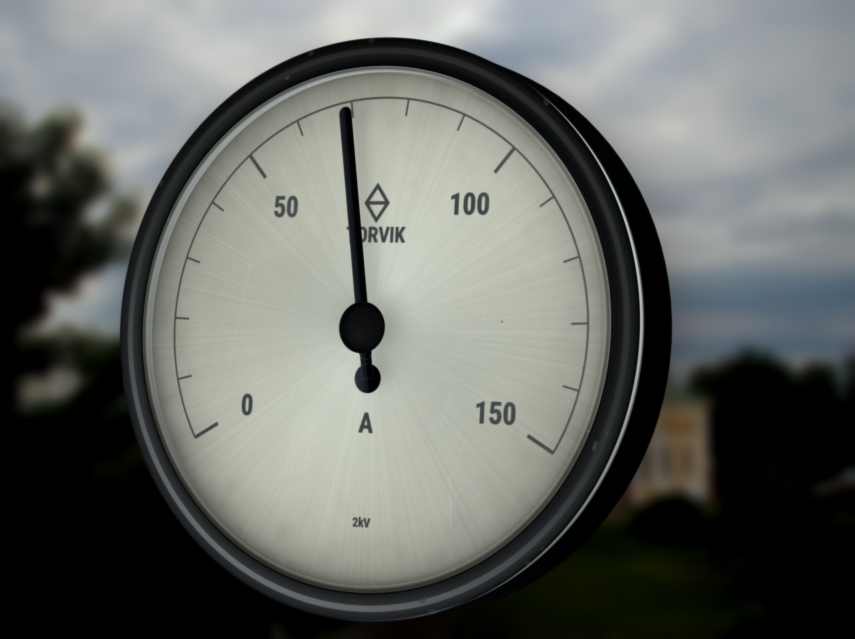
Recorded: 70 (A)
